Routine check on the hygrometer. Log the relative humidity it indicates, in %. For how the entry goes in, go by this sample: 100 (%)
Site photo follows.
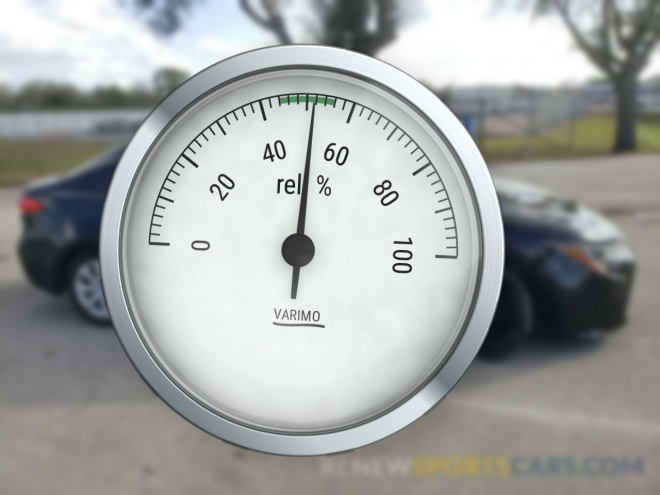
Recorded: 52 (%)
